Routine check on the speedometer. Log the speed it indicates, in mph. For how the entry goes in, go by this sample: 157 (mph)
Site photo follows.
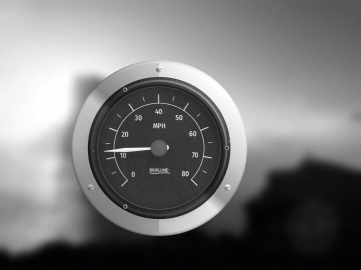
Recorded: 12.5 (mph)
